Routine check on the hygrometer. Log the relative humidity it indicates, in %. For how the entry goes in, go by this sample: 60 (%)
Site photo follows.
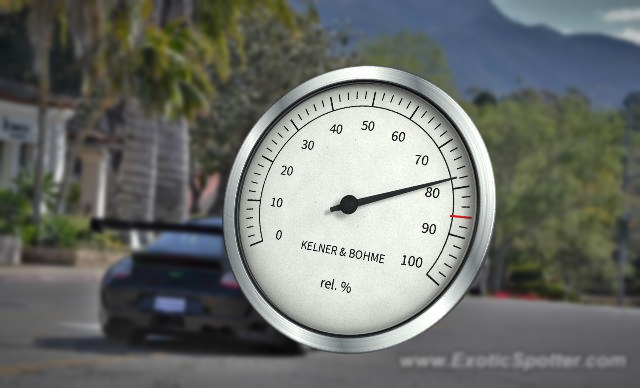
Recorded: 78 (%)
